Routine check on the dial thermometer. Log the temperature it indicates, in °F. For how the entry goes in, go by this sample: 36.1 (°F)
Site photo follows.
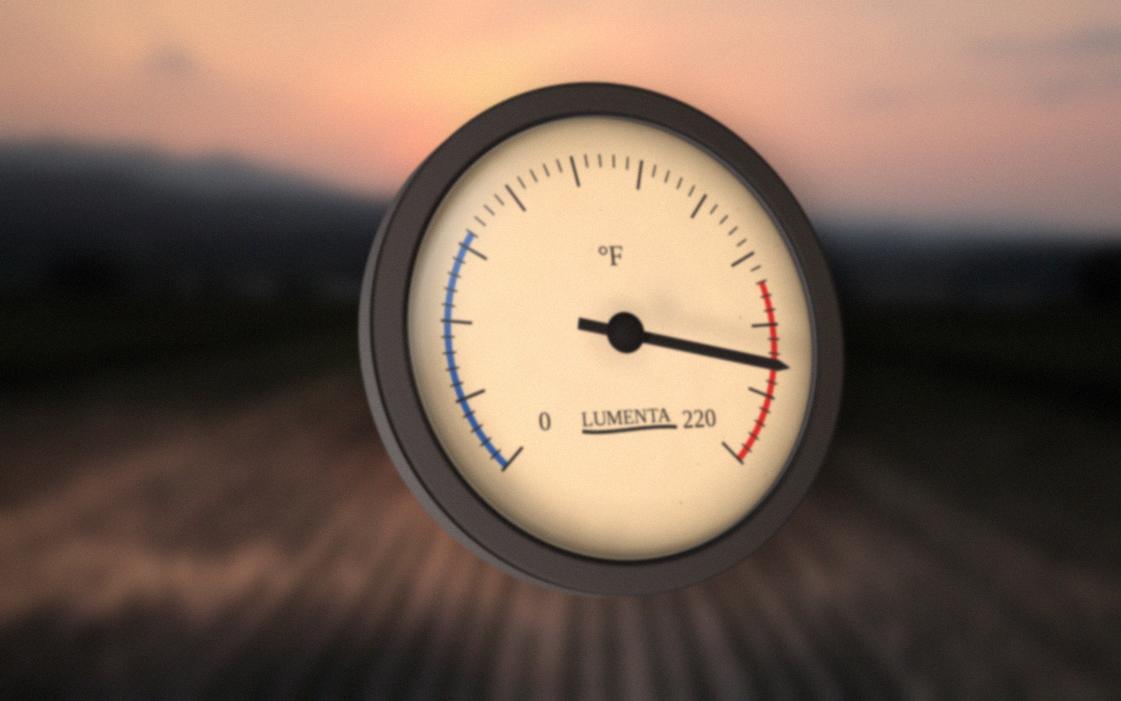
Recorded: 192 (°F)
